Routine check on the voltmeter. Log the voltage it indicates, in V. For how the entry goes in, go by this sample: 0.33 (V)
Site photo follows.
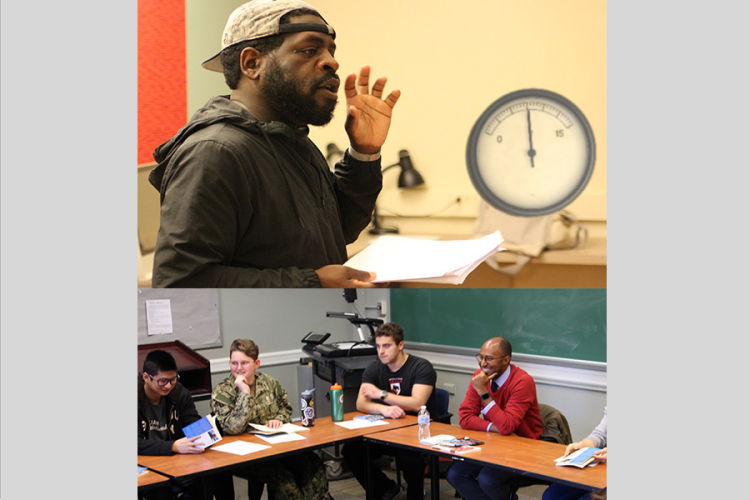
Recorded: 7.5 (V)
